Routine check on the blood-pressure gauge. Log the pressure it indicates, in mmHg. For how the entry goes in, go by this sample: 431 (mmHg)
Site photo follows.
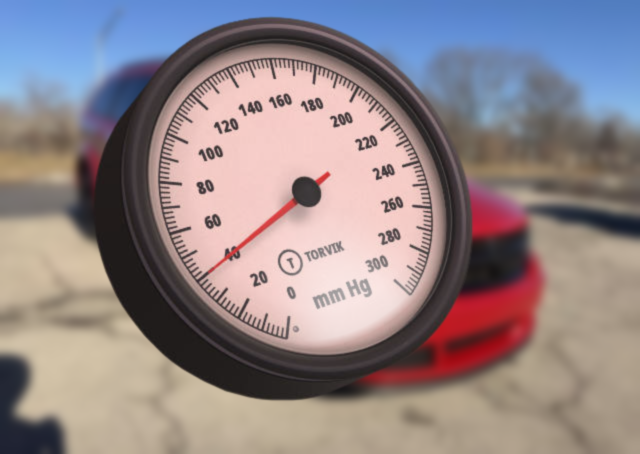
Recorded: 40 (mmHg)
